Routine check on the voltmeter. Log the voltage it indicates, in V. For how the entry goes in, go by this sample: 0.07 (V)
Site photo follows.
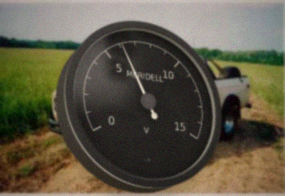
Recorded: 6 (V)
